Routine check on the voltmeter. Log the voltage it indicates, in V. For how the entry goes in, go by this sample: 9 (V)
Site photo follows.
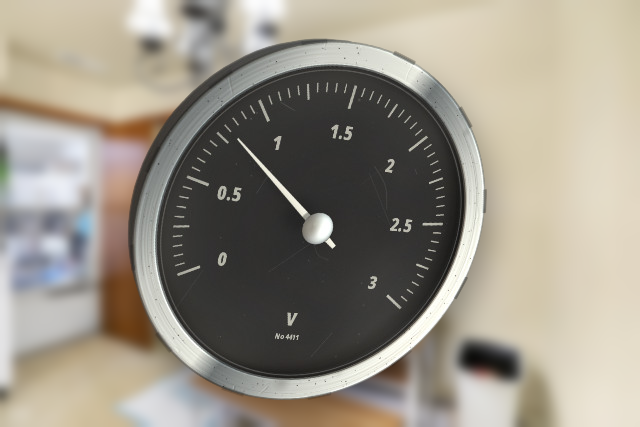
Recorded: 0.8 (V)
